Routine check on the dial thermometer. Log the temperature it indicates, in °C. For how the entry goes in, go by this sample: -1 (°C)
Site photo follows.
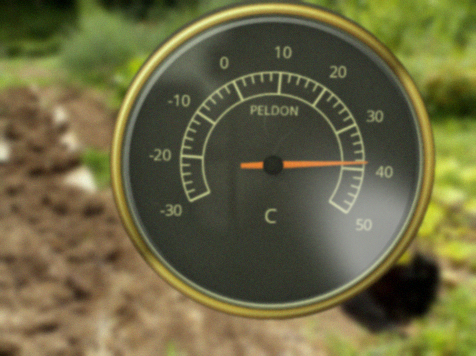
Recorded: 38 (°C)
